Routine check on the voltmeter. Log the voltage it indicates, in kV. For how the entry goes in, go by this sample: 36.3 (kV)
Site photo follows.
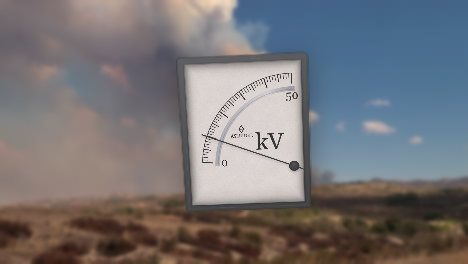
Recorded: 10 (kV)
